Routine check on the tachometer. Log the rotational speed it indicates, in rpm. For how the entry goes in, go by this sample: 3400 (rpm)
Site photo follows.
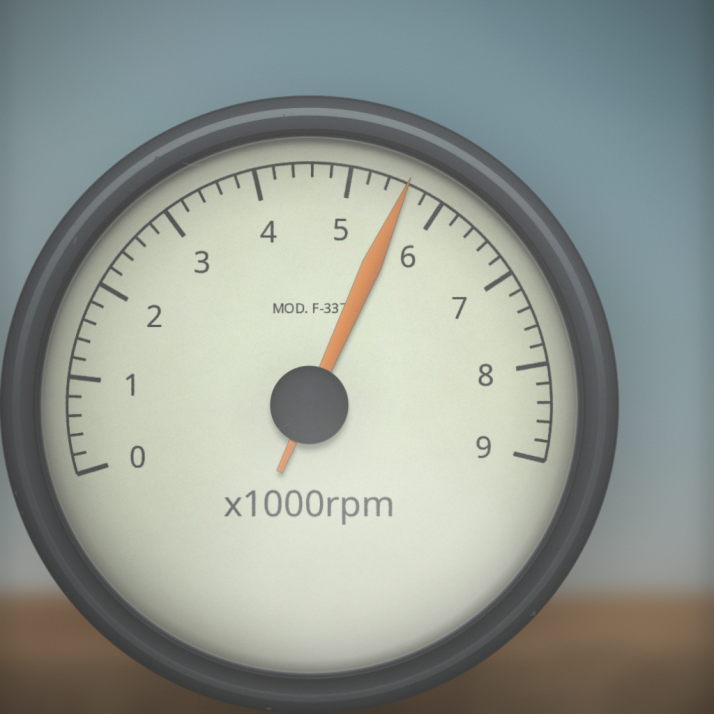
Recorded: 5600 (rpm)
